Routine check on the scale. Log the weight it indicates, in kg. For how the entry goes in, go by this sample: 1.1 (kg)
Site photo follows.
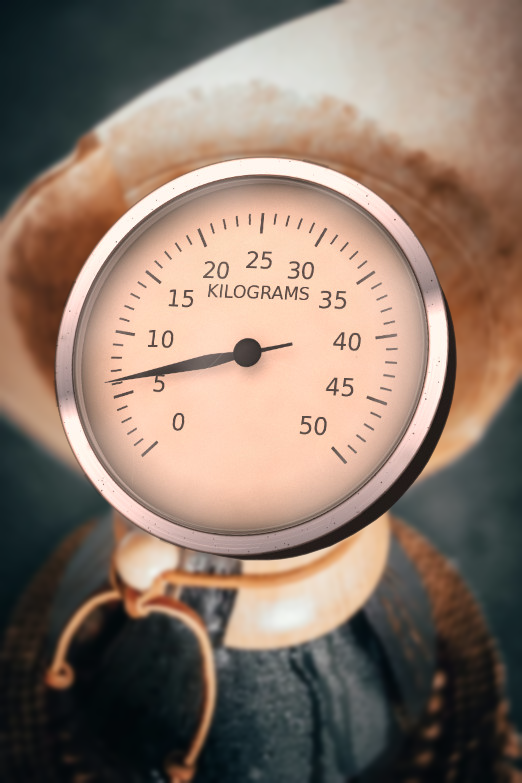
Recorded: 6 (kg)
